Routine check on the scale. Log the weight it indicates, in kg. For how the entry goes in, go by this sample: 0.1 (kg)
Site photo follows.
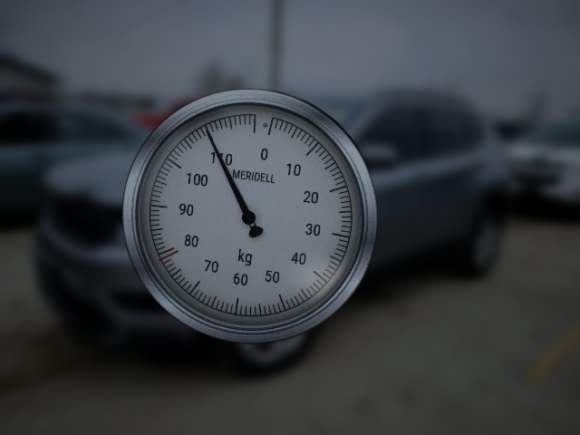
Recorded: 110 (kg)
